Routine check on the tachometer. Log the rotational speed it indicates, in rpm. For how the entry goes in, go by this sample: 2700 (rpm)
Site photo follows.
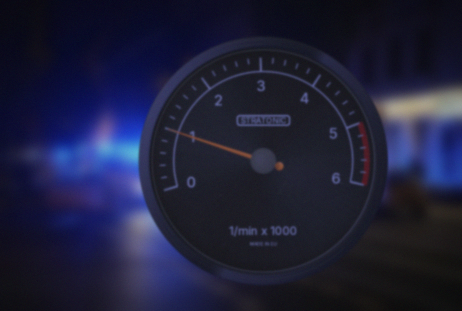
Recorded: 1000 (rpm)
